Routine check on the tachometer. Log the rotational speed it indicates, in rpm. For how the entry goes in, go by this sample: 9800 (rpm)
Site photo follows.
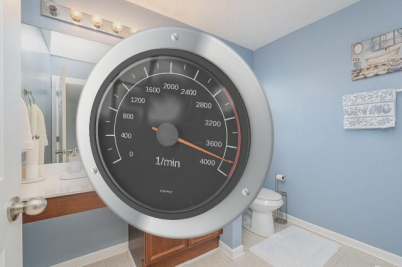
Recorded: 3800 (rpm)
